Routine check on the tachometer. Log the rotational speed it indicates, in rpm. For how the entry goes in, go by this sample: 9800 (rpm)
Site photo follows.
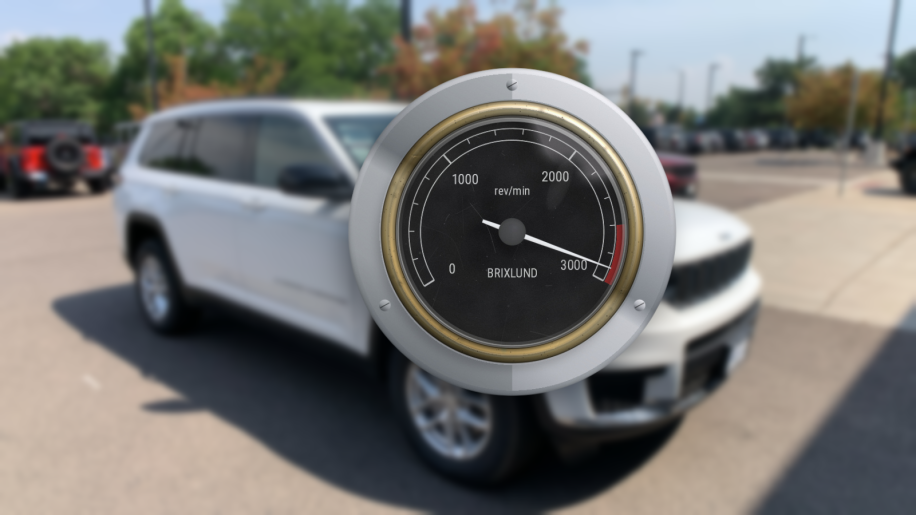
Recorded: 2900 (rpm)
